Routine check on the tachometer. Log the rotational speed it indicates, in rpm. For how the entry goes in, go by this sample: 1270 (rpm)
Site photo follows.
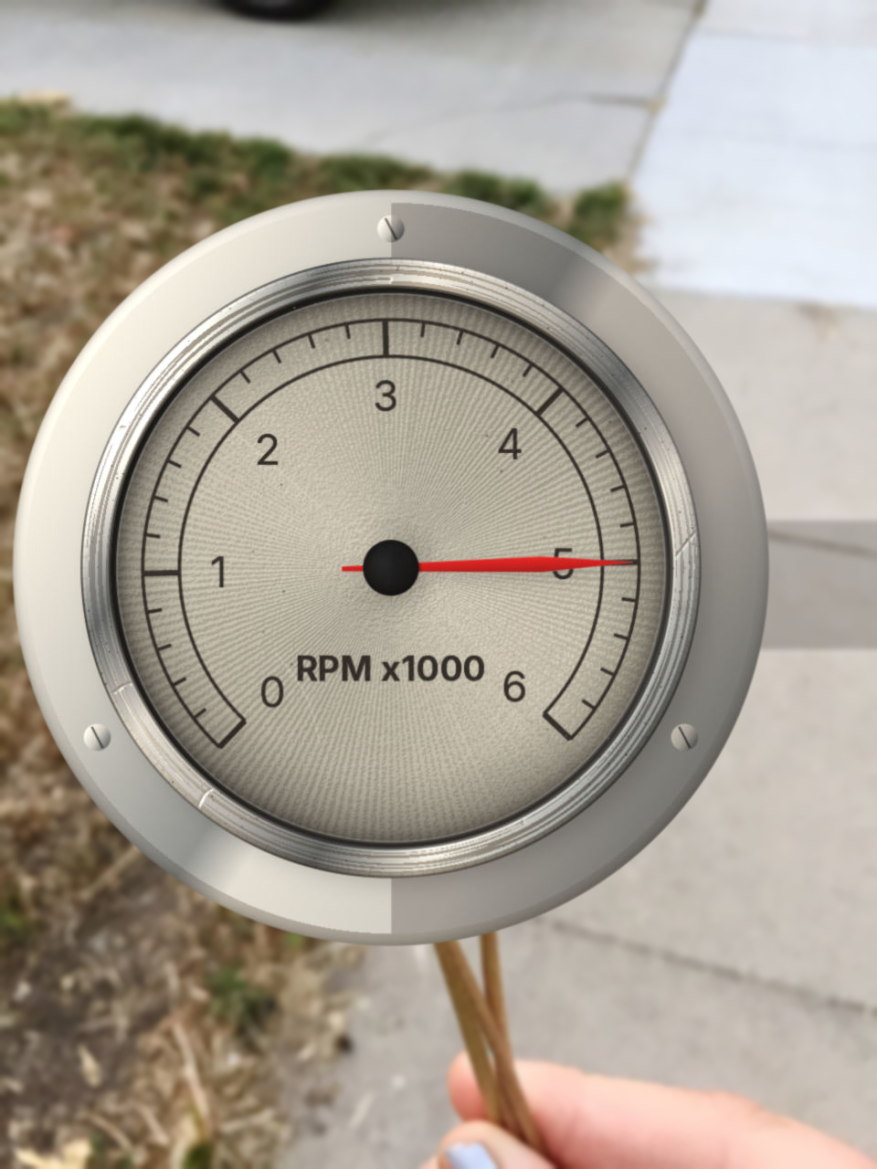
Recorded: 5000 (rpm)
